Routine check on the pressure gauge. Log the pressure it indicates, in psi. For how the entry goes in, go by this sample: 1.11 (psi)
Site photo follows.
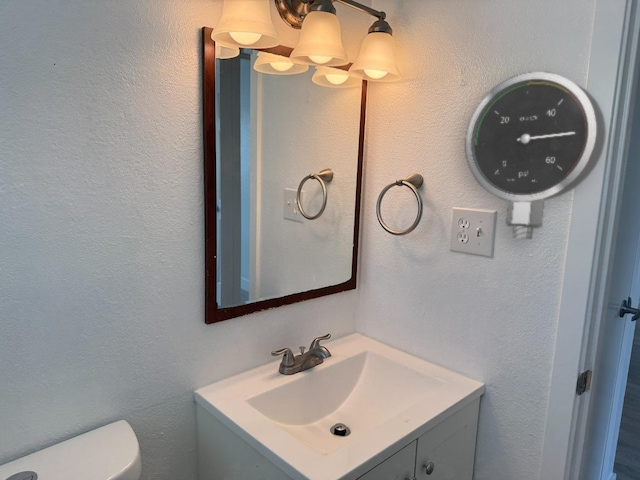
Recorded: 50 (psi)
